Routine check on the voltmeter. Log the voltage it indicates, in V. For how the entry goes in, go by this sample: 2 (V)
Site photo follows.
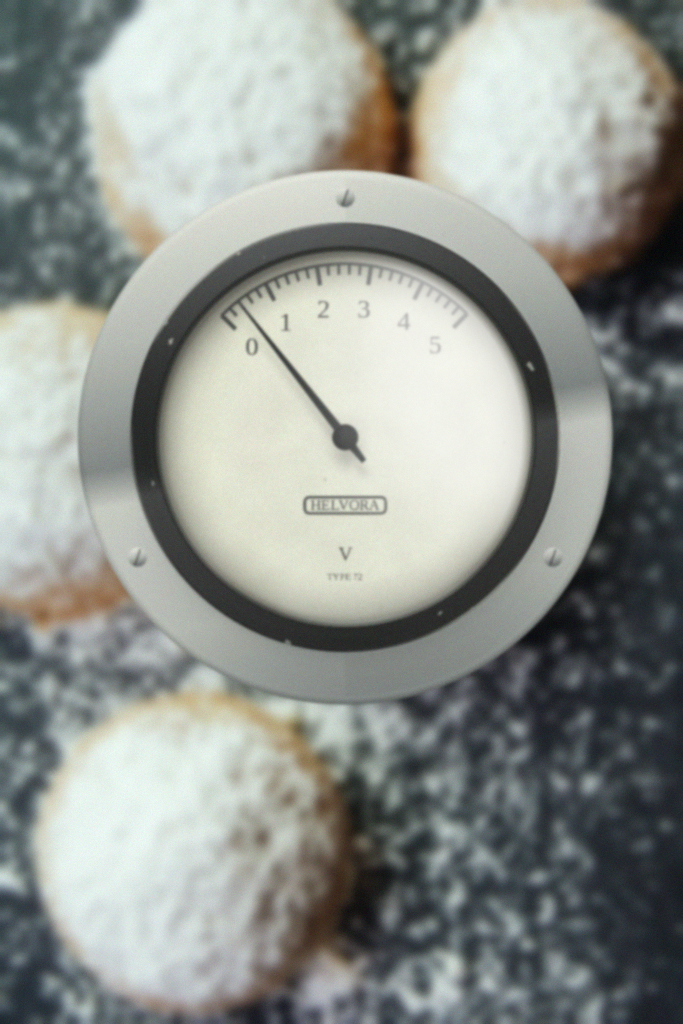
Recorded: 0.4 (V)
